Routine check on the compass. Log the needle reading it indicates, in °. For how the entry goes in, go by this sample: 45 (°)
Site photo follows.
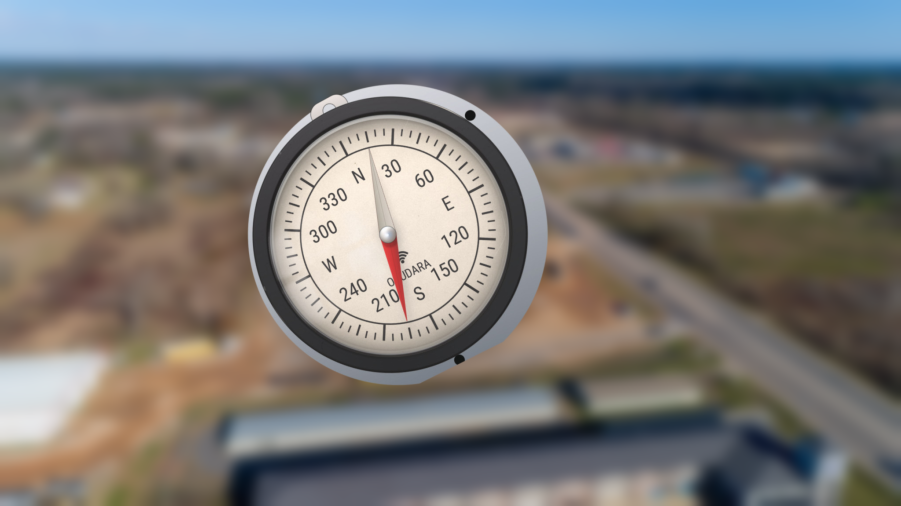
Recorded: 195 (°)
